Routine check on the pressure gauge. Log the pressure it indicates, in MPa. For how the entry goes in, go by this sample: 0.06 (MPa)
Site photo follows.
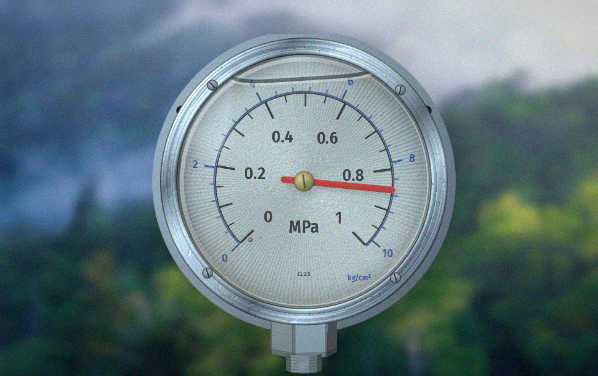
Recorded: 0.85 (MPa)
